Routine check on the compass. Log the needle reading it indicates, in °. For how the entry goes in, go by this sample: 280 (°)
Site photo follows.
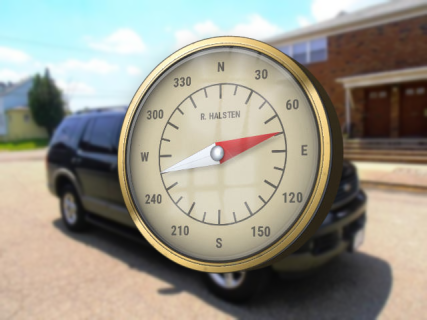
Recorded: 75 (°)
